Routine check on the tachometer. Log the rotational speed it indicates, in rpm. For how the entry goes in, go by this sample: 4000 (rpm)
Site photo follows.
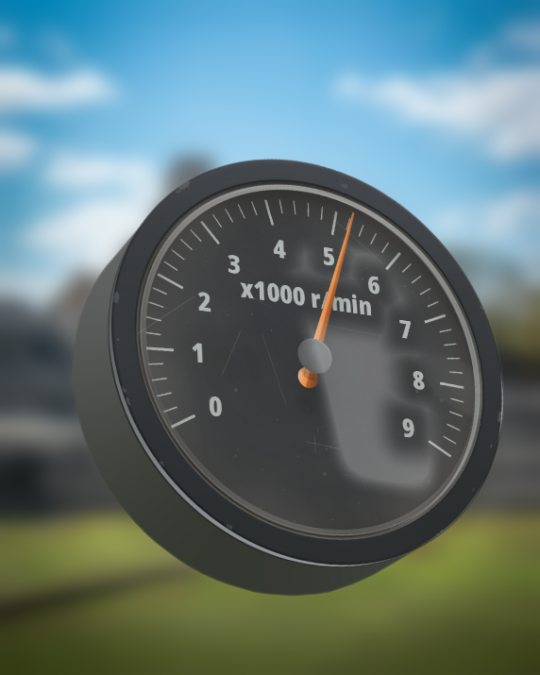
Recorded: 5200 (rpm)
